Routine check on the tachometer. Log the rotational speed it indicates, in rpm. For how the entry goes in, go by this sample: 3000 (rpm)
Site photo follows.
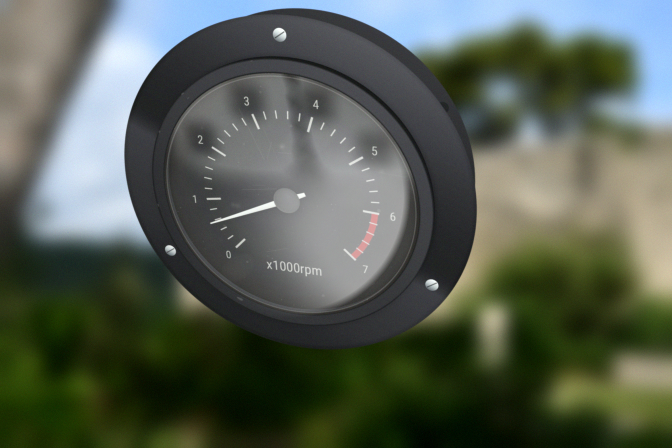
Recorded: 600 (rpm)
